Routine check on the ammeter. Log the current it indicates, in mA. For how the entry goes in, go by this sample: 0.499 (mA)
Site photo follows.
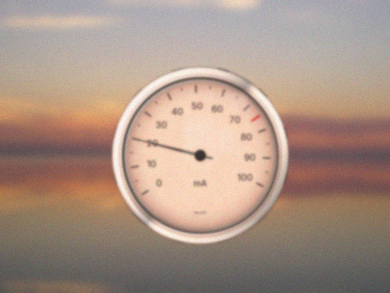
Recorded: 20 (mA)
